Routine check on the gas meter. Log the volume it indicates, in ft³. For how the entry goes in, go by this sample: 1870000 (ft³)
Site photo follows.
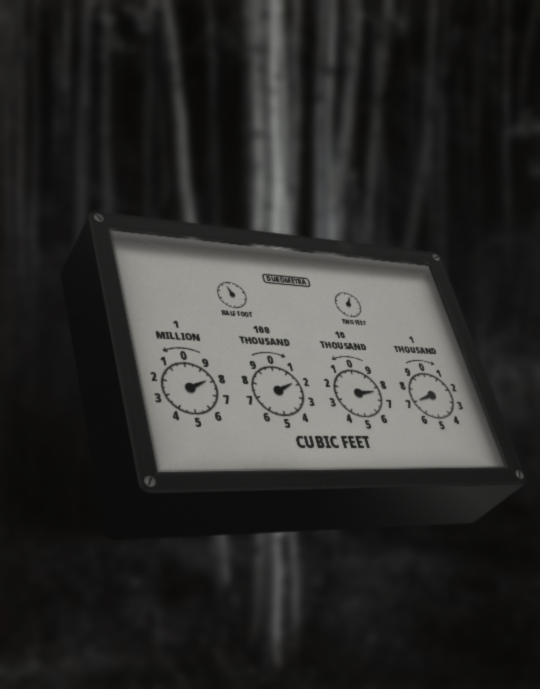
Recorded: 817700 (ft³)
